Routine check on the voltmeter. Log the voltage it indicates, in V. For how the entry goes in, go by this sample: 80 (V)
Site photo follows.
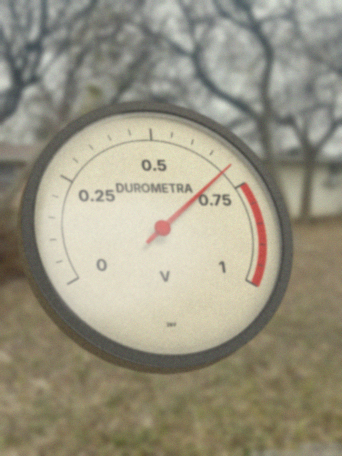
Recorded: 0.7 (V)
